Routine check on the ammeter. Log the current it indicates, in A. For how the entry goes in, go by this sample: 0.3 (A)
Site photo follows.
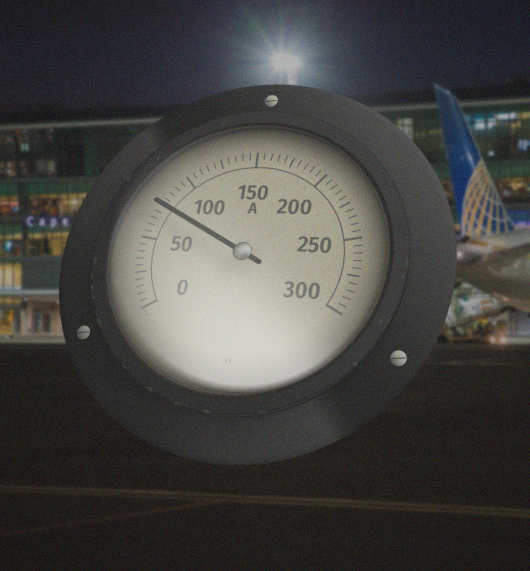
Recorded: 75 (A)
